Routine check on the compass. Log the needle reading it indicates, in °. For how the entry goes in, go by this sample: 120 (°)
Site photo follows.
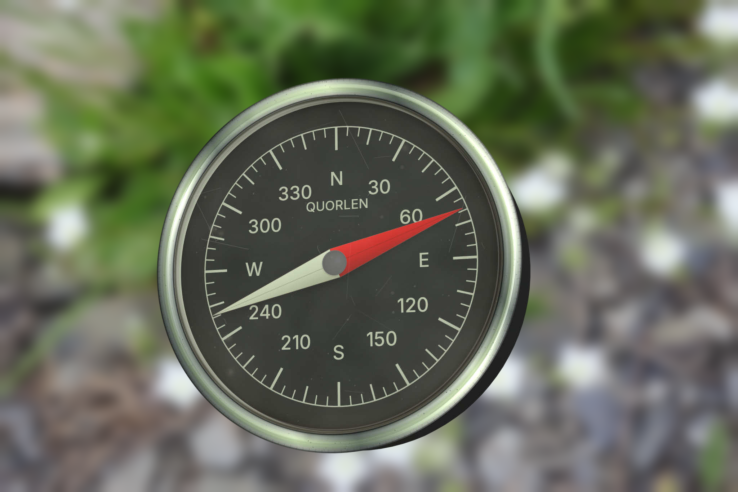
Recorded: 70 (°)
